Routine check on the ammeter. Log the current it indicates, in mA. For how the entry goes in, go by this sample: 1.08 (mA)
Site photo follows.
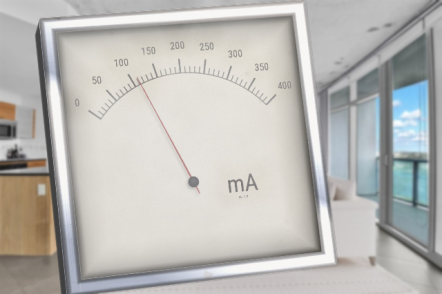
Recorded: 110 (mA)
